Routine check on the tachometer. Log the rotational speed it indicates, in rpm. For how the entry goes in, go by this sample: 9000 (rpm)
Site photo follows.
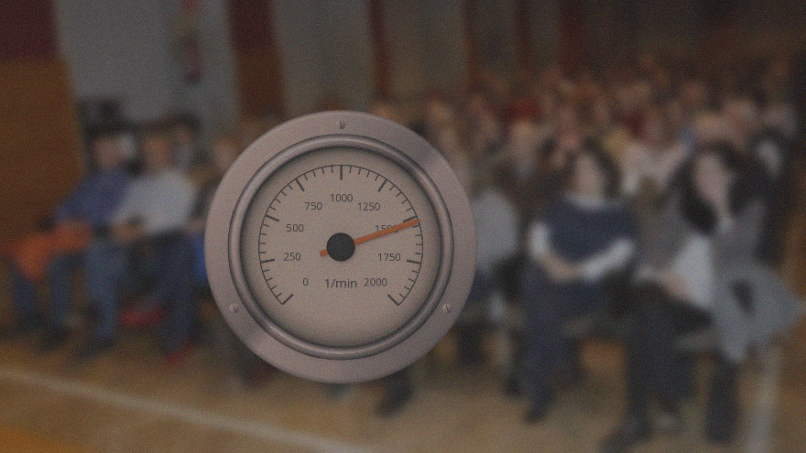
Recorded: 1525 (rpm)
